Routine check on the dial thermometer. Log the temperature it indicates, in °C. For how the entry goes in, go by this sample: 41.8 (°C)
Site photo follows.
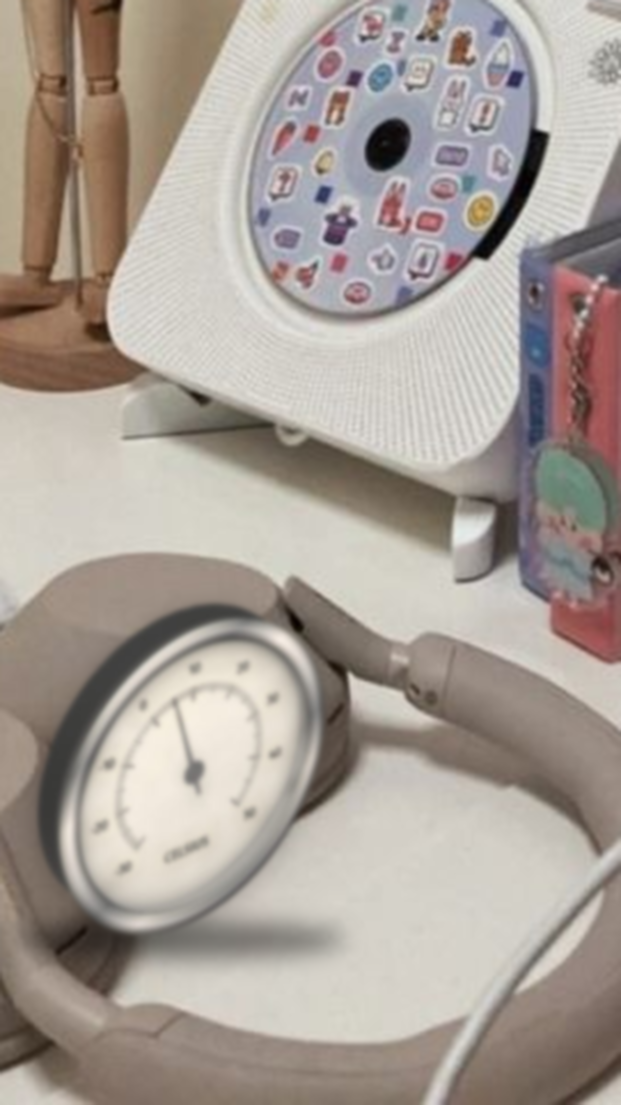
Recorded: 5 (°C)
